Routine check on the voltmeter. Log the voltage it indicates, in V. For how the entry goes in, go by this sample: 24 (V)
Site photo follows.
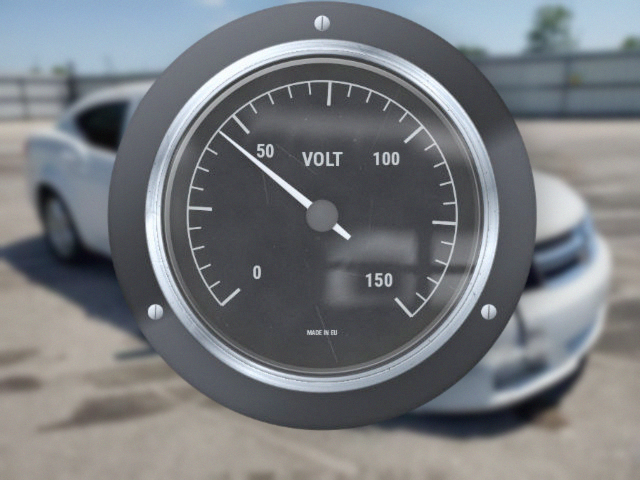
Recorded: 45 (V)
